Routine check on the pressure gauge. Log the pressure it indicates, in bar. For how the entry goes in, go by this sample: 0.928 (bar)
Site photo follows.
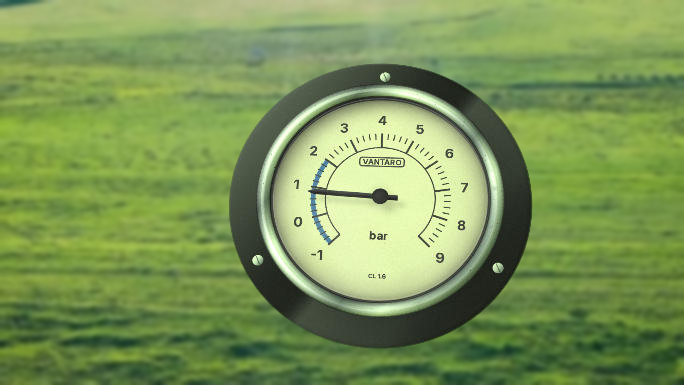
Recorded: 0.8 (bar)
